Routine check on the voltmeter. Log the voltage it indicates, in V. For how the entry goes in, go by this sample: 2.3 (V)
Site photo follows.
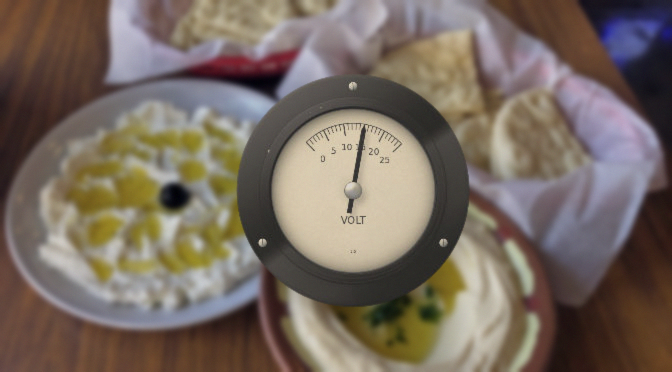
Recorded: 15 (V)
